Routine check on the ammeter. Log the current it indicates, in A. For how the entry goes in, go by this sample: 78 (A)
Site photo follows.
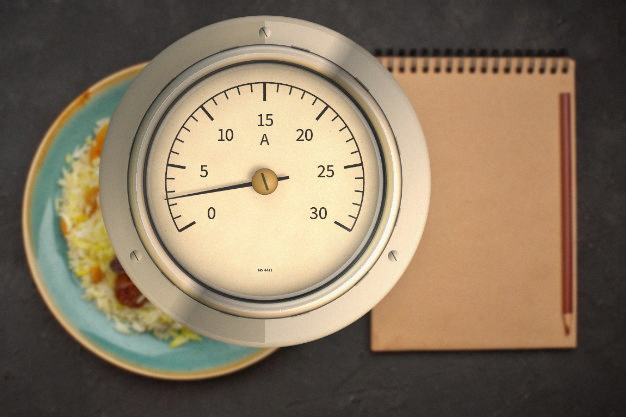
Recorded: 2.5 (A)
